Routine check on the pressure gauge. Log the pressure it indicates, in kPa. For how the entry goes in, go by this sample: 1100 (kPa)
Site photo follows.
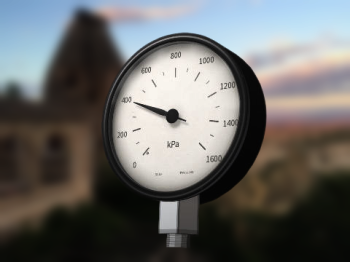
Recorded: 400 (kPa)
